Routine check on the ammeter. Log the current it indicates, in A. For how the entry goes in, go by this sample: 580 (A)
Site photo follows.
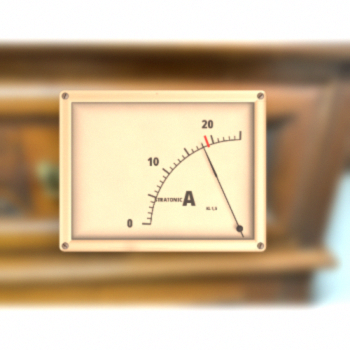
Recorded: 18 (A)
